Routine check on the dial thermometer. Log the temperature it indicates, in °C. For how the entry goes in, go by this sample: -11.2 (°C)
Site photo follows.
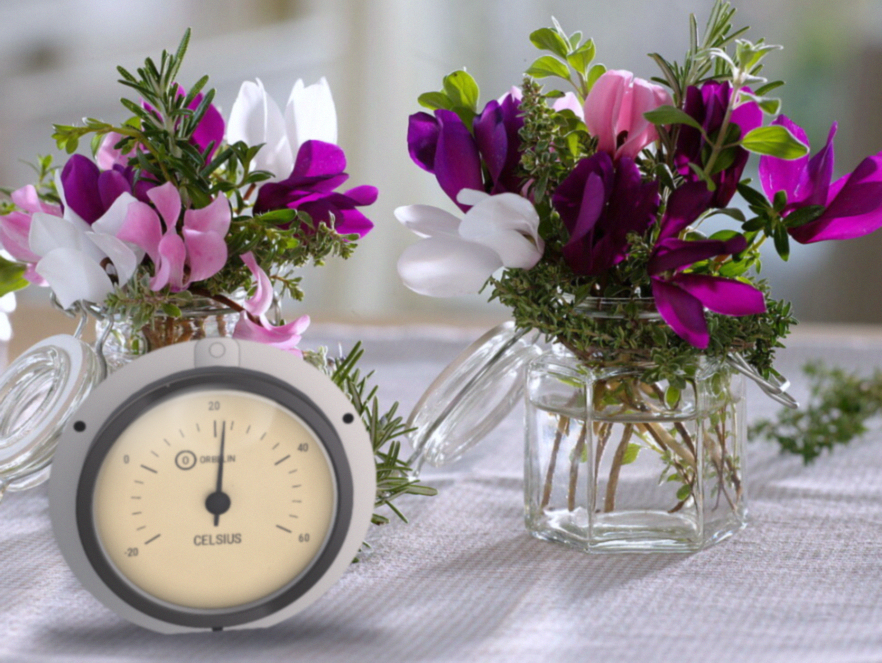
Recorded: 22 (°C)
